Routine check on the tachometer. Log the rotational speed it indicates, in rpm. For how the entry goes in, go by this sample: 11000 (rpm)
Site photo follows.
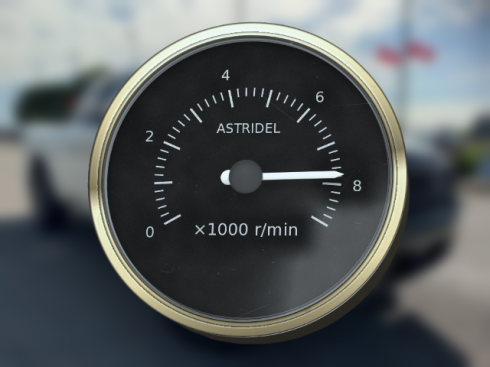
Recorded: 7800 (rpm)
